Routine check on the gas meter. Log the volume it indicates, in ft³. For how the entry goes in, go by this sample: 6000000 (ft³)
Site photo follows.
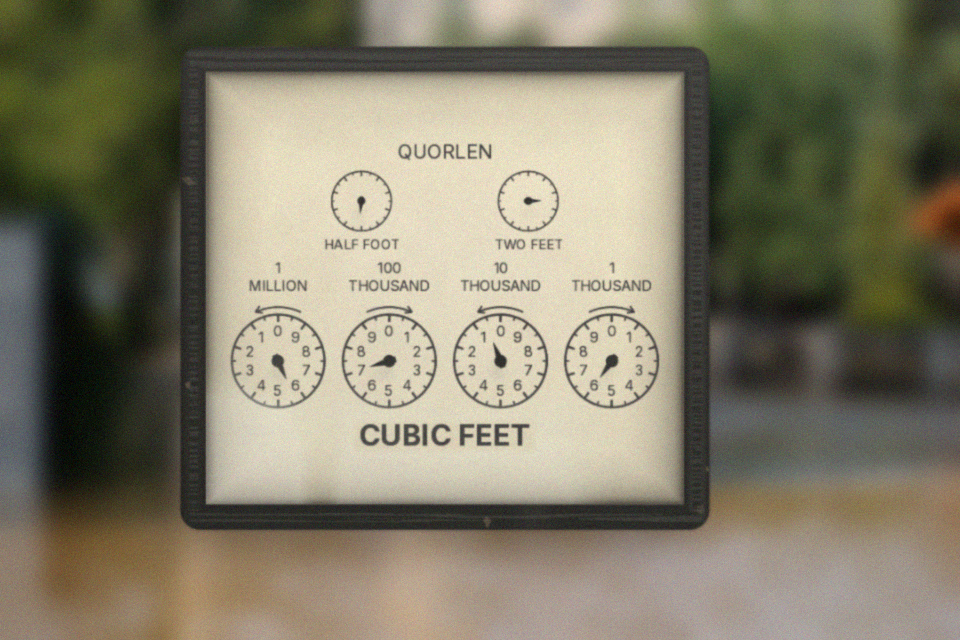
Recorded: 570600 (ft³)
